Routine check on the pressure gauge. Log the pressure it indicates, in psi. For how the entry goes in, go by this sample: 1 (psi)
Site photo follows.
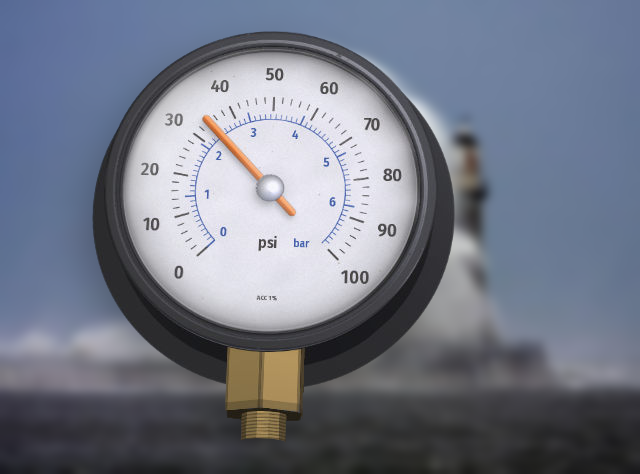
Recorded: 34 (psi)
